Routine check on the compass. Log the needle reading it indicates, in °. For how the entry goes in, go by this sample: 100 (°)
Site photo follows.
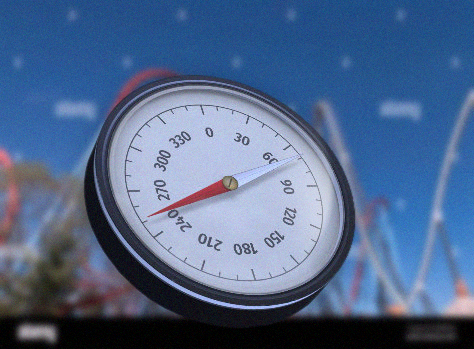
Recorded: 250 (°)
